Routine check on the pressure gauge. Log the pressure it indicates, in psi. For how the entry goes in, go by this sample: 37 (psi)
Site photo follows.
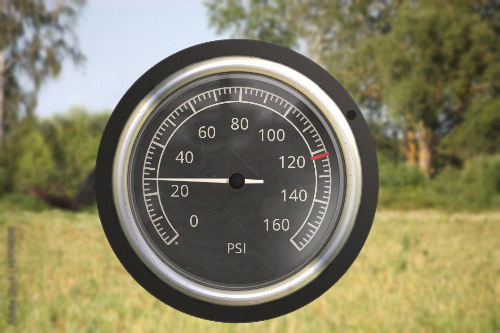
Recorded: 26 (psi)
